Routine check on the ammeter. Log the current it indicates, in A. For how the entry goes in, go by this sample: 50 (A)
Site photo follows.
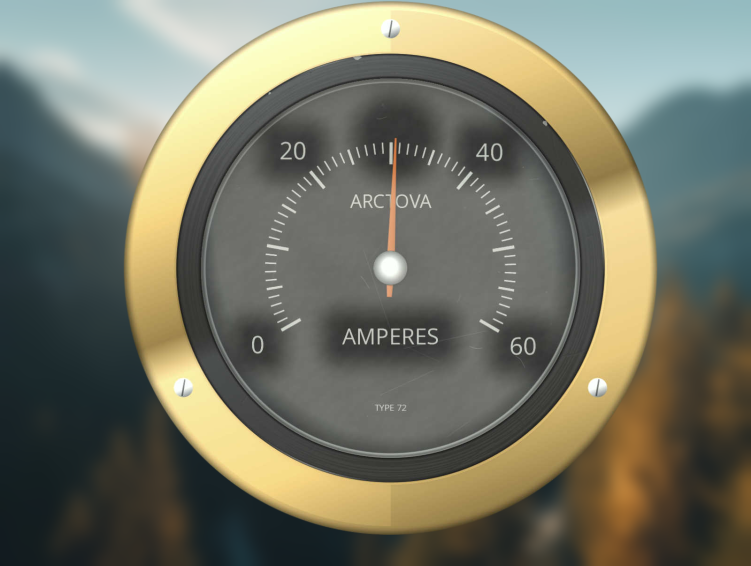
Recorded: 30.5 (A)
